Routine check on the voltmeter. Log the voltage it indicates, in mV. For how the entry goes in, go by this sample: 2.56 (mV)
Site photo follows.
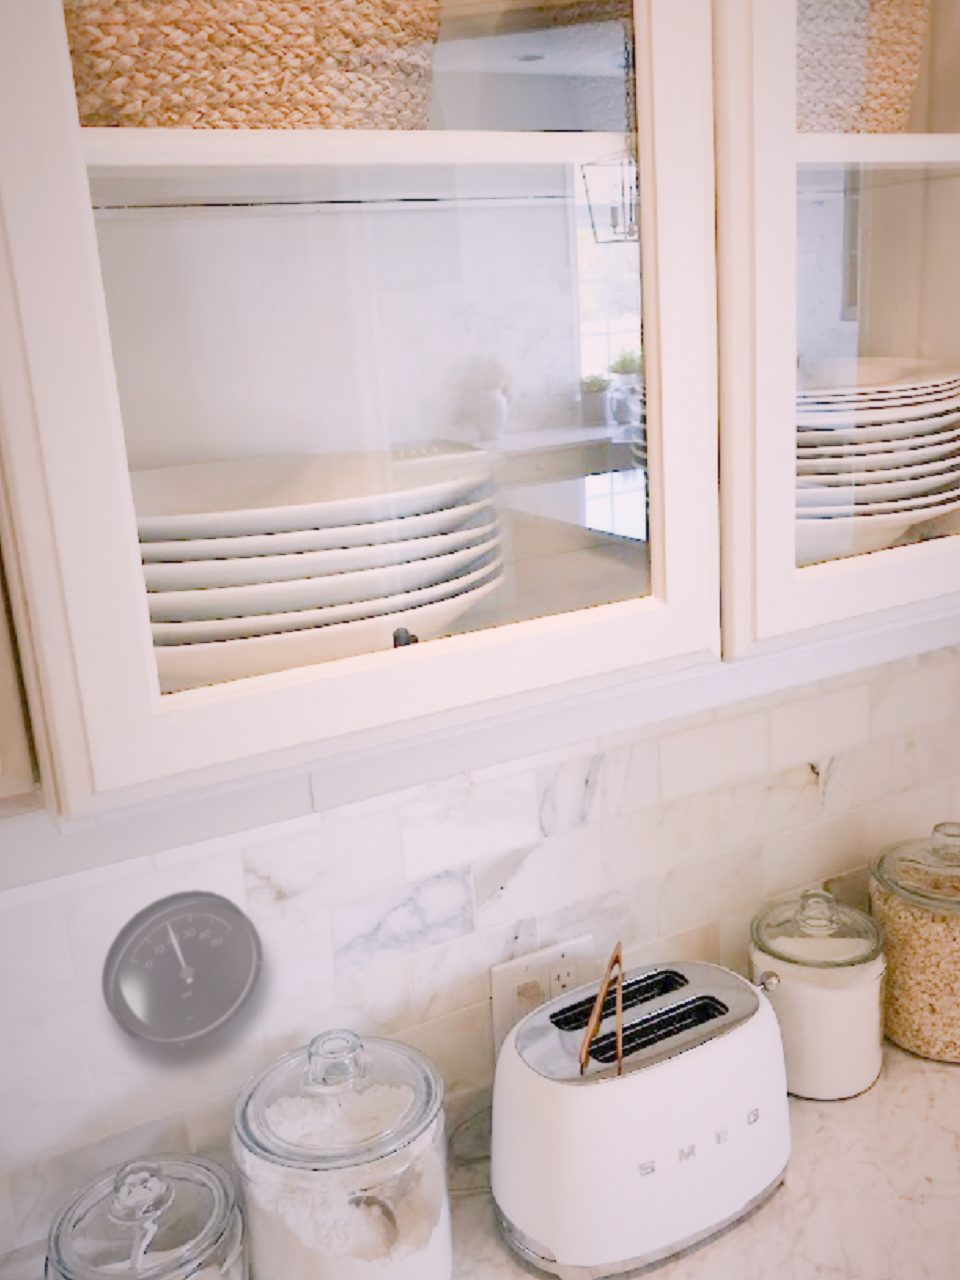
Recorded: 20 (mV)
